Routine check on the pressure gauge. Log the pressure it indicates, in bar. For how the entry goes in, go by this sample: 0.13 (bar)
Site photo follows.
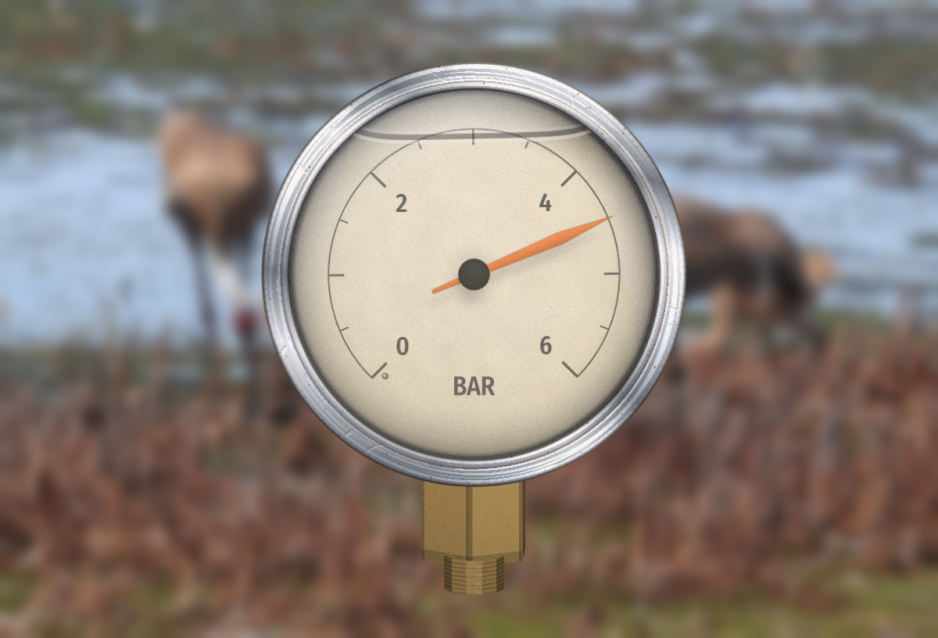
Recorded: 4.5 (bar)
